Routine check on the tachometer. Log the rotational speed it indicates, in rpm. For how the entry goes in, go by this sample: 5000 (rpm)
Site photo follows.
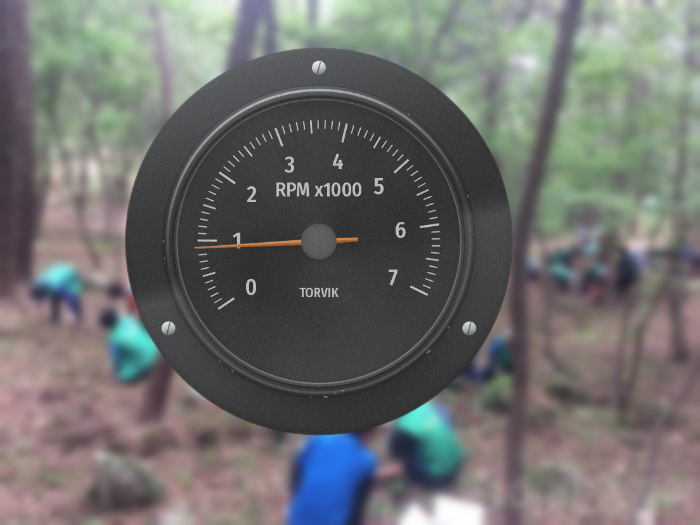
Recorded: 900 (rpm)
